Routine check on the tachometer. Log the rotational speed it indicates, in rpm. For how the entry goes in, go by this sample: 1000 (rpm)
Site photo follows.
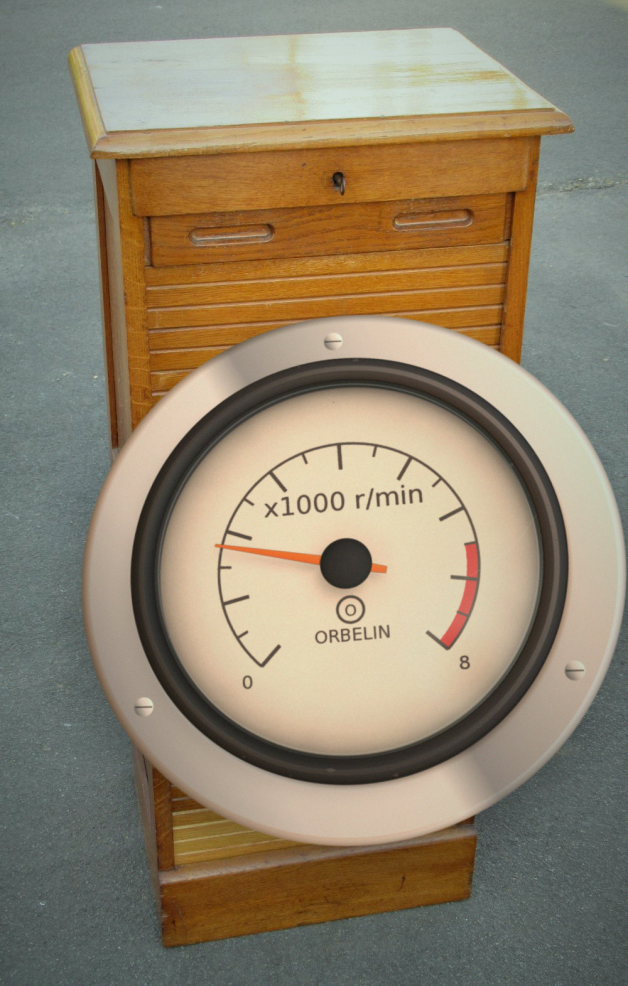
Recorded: 1750 (rpm)
